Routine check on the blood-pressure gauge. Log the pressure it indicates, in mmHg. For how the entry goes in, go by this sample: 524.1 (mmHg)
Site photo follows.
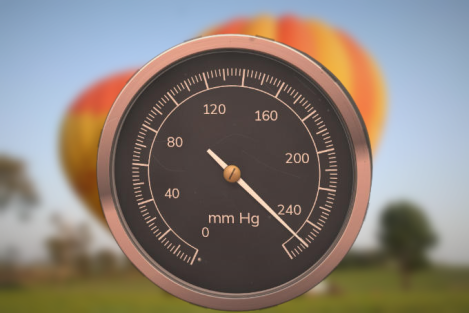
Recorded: 250 (mmHg)
